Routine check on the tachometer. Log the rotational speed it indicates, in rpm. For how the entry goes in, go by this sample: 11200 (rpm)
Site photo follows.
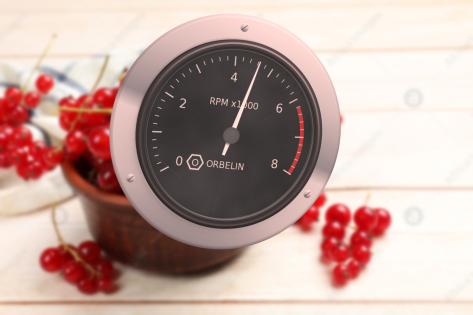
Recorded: 4600 (rpm)
